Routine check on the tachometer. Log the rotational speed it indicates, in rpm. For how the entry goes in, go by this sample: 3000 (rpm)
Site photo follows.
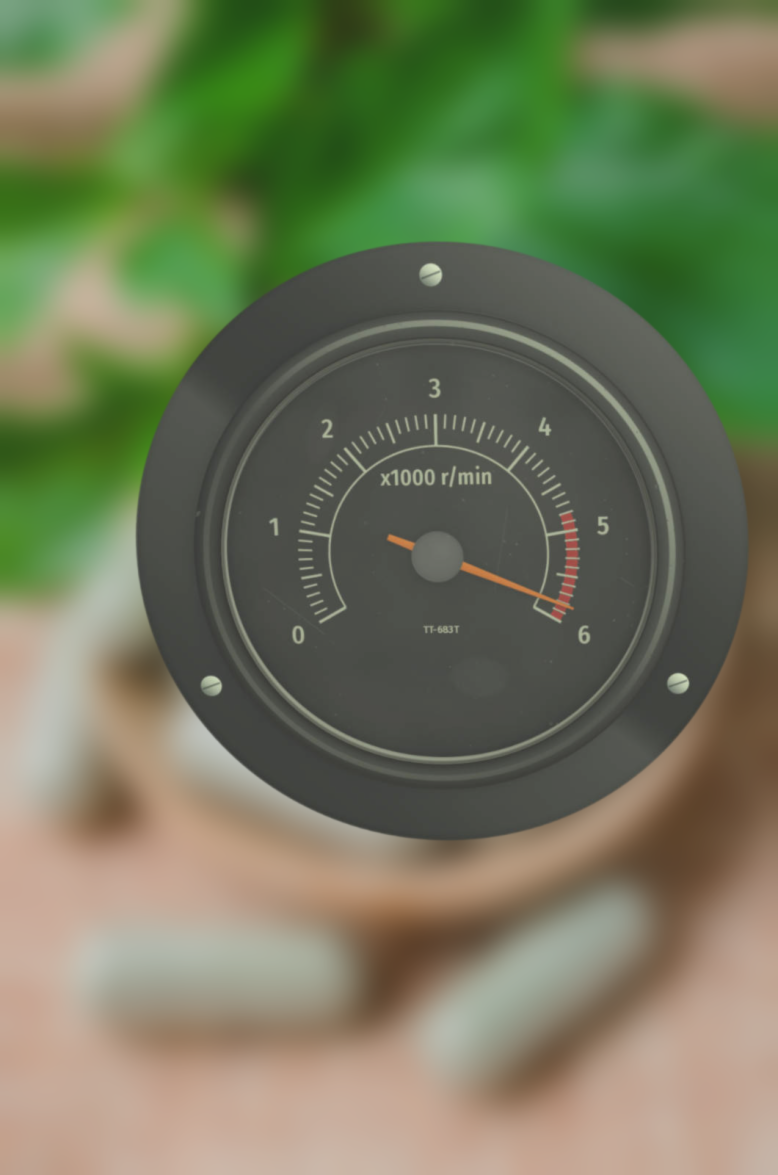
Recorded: 5800 (rpm)
